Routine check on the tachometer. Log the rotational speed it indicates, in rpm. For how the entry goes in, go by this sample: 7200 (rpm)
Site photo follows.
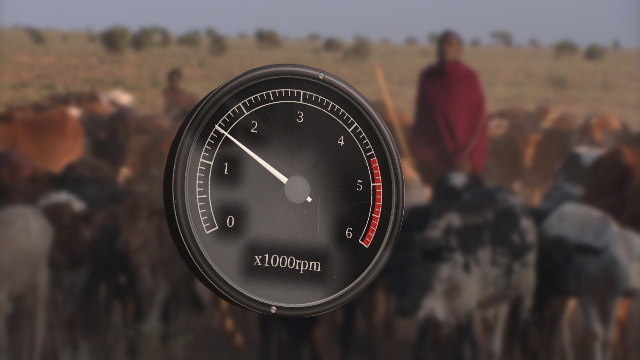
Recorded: 1500 (rpm)
